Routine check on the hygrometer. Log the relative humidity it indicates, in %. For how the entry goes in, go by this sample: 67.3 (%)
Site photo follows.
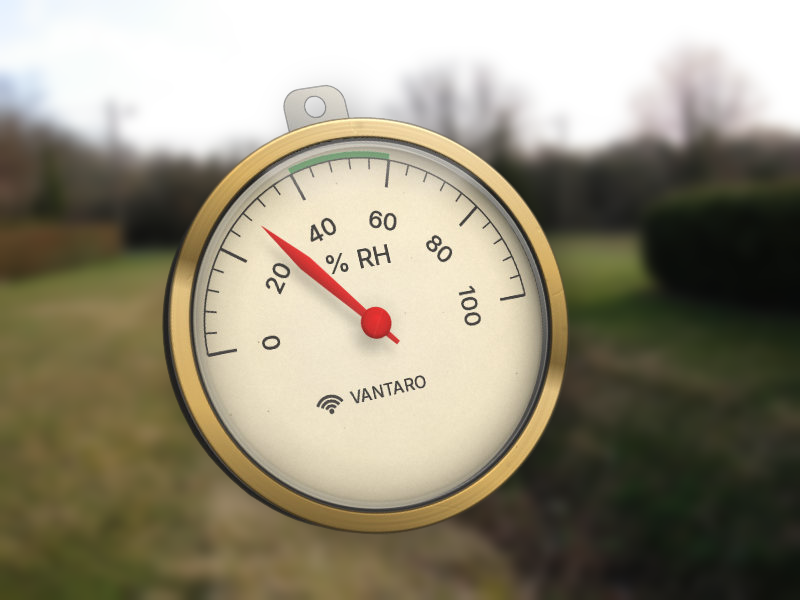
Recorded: 28 (%)
